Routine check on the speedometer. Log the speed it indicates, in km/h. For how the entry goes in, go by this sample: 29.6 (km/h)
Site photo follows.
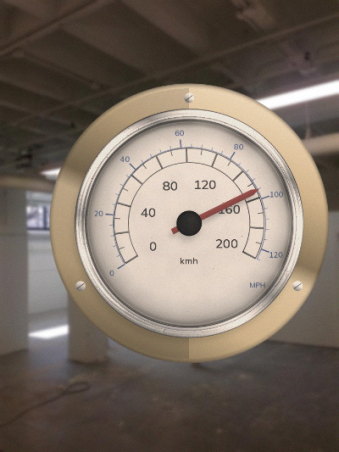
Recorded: 155 (km/h)
